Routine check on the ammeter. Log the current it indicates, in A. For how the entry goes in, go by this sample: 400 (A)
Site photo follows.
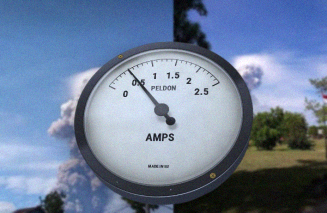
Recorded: 0.5 (A)
